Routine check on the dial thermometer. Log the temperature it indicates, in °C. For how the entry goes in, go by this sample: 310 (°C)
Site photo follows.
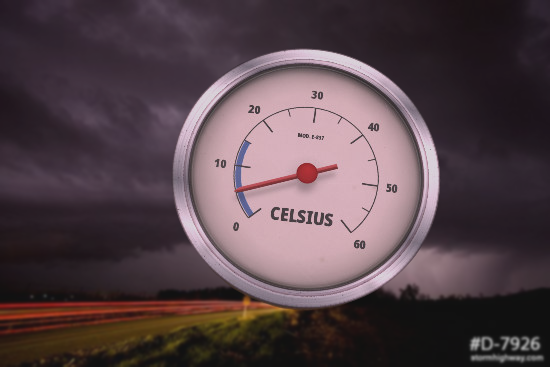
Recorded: 5 (°C)
